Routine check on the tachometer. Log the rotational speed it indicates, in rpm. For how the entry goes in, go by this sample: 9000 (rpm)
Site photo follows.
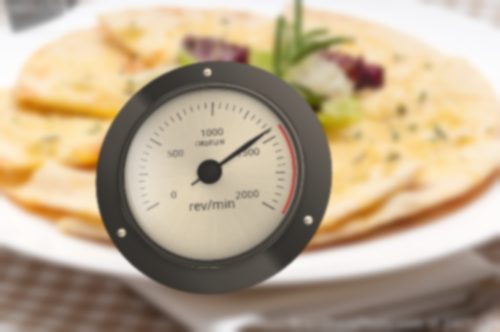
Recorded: 1450 (rpm)
